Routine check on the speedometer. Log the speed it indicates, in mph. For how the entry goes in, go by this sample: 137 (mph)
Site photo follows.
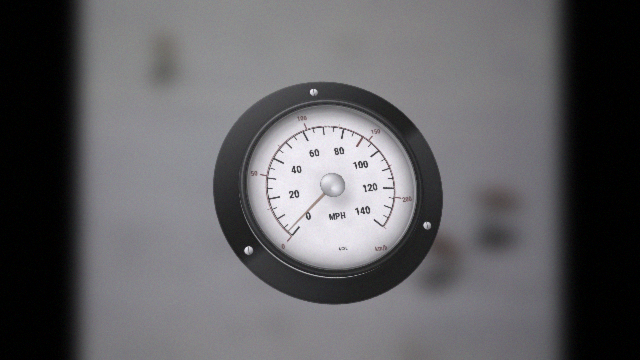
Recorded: 2.5 (mph)
